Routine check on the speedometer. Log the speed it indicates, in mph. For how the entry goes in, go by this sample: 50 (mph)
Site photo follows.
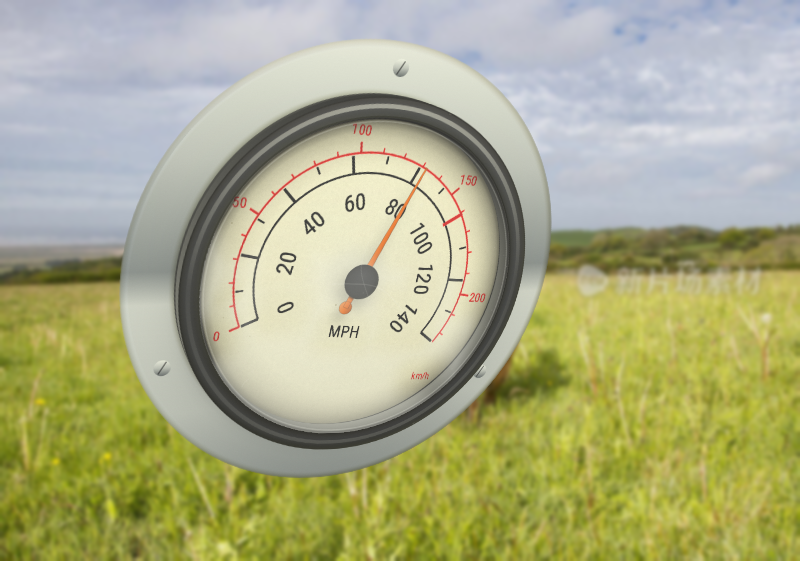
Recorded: 80 (mph)
